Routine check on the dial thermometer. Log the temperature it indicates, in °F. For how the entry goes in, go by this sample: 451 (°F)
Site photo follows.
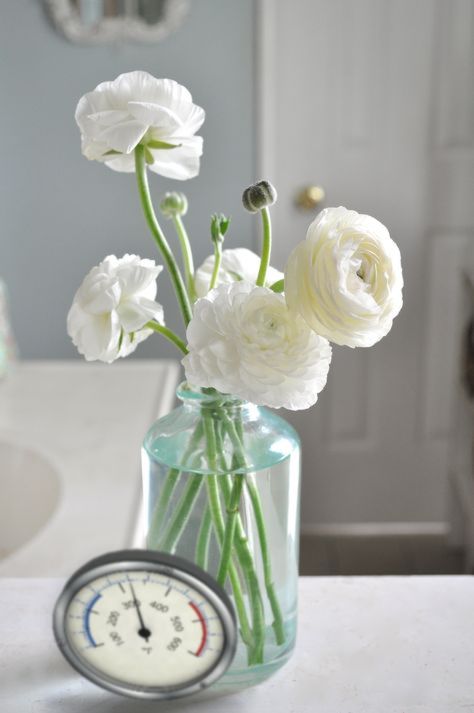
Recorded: 325 (°F)
